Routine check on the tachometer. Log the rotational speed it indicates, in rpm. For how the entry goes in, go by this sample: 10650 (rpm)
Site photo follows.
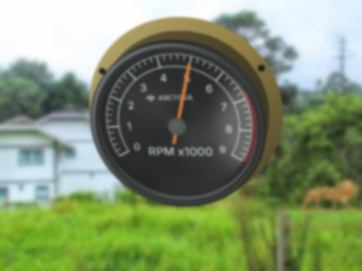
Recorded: 5000 (rpm)
